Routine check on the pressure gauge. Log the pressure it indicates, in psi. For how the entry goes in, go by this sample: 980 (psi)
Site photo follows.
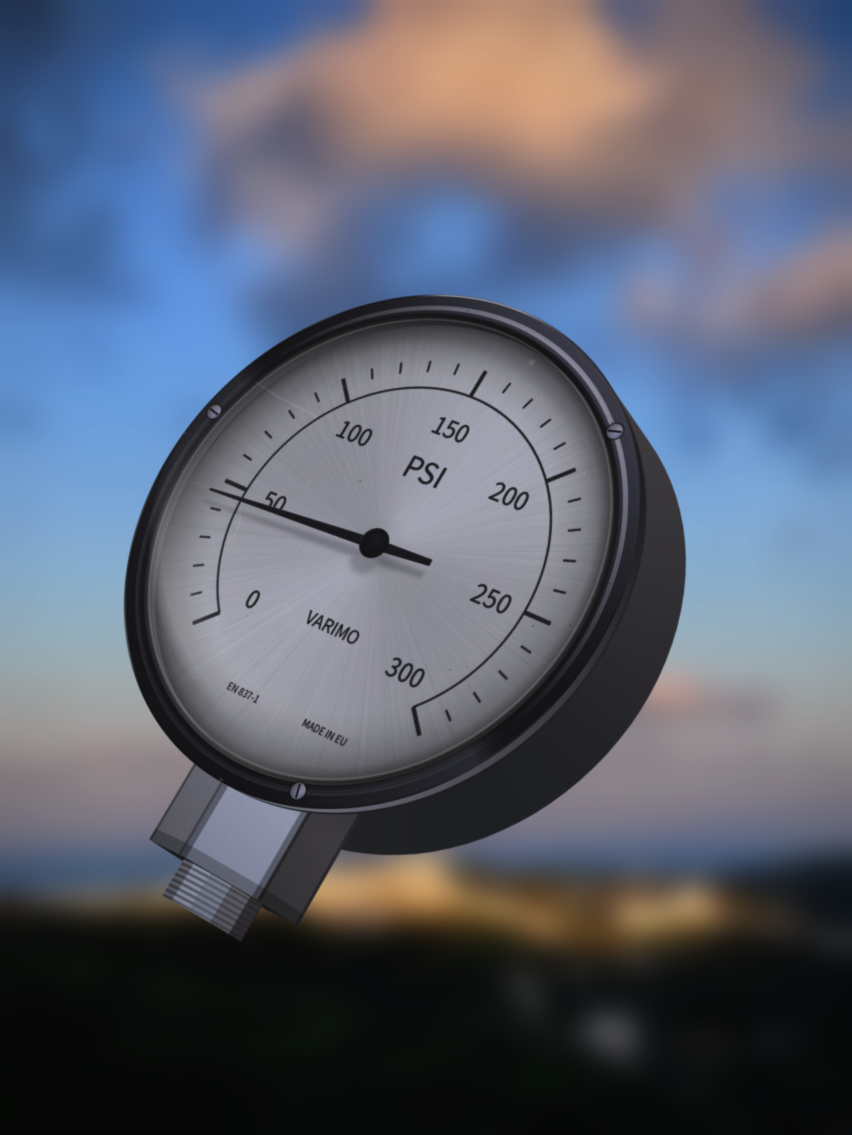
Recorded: 45 (psi)
